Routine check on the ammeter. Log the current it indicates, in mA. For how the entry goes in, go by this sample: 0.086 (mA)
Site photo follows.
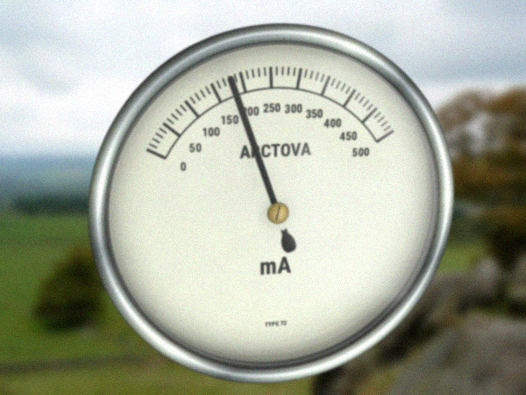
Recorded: 180 (mA)
